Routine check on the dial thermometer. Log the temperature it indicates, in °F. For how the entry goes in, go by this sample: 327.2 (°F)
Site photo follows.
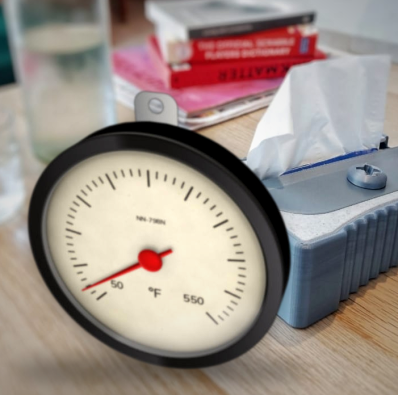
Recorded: 70 (°F)
